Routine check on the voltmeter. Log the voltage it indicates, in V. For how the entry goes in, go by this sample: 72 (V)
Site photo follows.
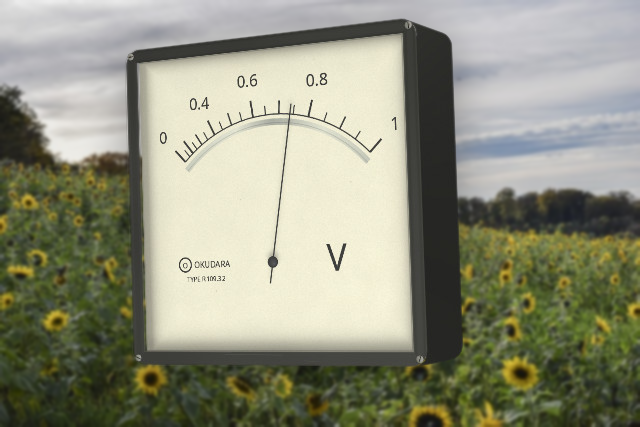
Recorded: 0.75 (V)
